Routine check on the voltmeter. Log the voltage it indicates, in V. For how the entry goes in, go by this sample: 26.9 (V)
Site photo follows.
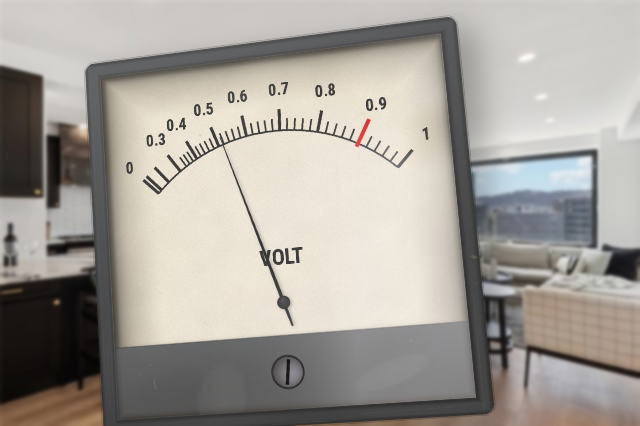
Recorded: 0.52 (V)
